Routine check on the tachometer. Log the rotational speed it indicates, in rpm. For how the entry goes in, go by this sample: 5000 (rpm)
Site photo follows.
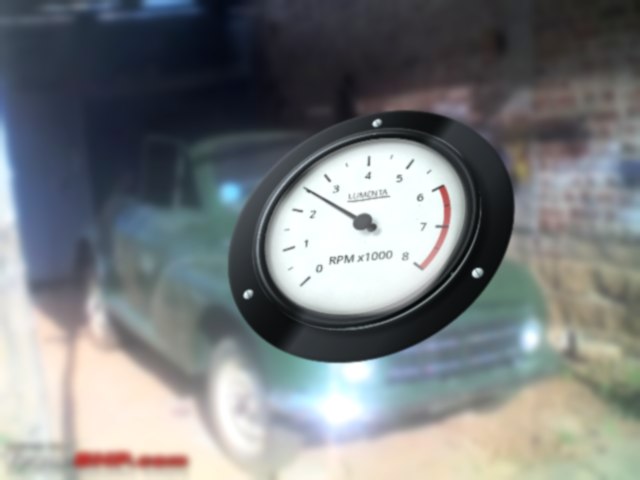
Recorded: 2500 (rpm)
